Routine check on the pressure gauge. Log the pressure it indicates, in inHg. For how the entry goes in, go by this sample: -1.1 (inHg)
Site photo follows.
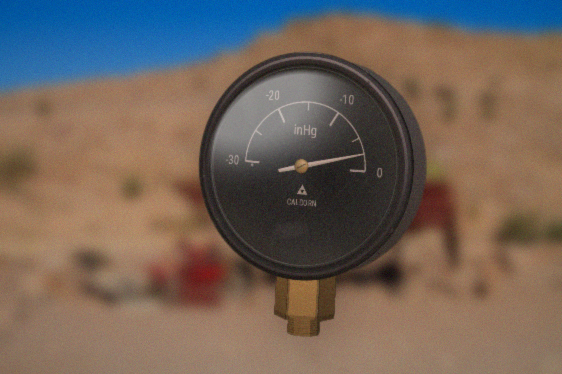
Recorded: -2.5 (inHg)
